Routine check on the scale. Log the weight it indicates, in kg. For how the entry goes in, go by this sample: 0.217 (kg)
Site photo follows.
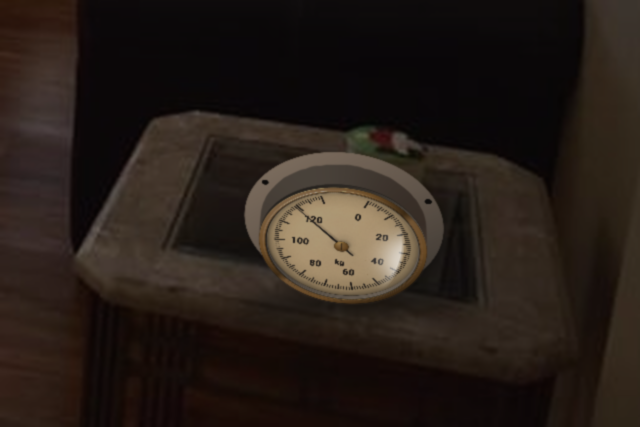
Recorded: 120 (kg)
